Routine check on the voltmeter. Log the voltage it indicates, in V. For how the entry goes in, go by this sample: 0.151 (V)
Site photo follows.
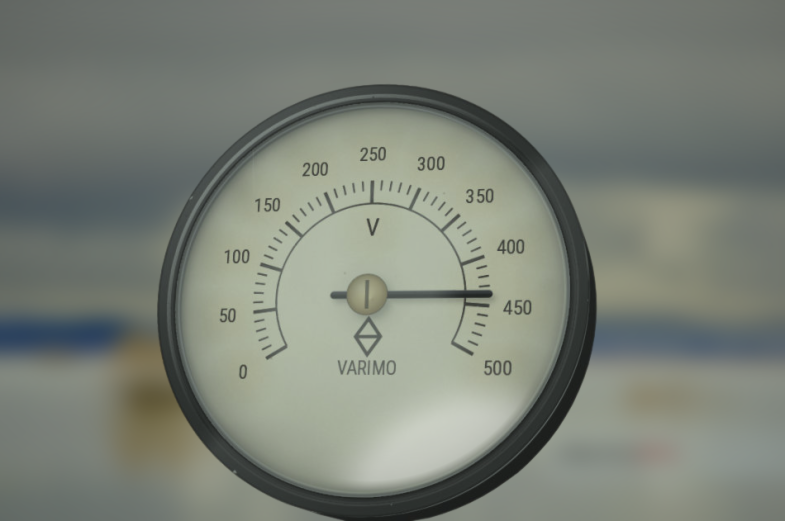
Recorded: 440 (V)
